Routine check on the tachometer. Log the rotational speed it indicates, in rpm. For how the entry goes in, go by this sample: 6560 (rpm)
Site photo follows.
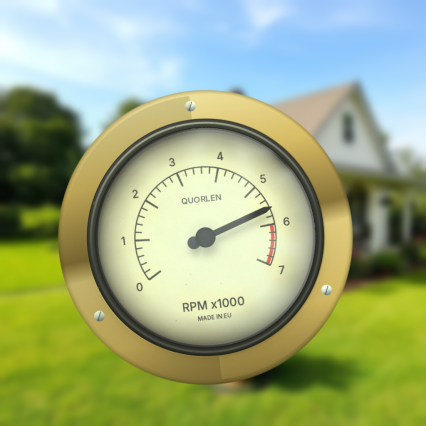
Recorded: 5600 (rpm)
